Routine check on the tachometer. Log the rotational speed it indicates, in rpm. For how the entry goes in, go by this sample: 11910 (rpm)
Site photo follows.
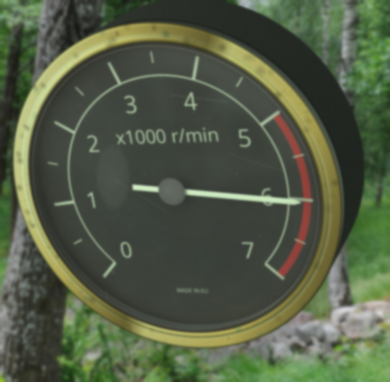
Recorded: 6000 (rpm)
